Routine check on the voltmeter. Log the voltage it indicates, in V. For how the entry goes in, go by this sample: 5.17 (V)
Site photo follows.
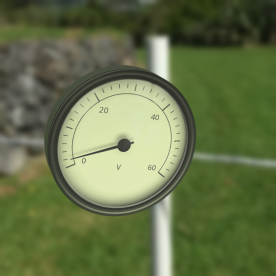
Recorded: 2 (V)
